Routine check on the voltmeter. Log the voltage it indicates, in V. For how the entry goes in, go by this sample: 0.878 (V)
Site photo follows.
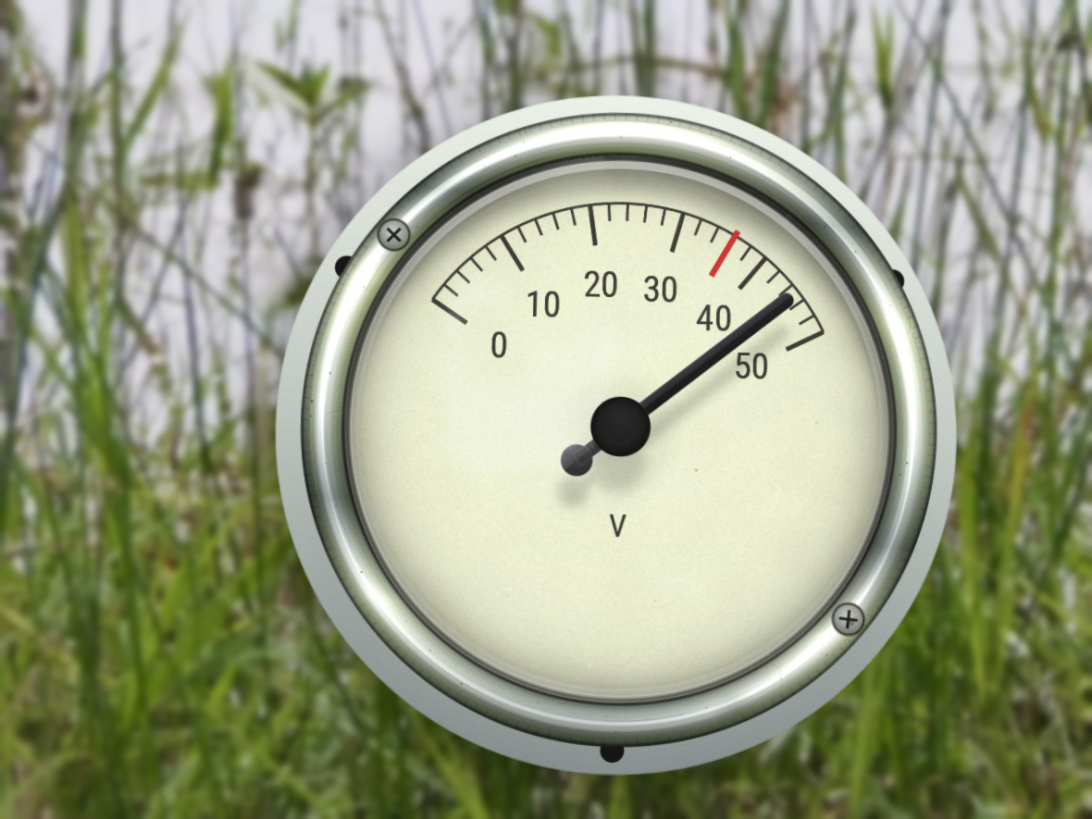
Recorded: 45 (V)
